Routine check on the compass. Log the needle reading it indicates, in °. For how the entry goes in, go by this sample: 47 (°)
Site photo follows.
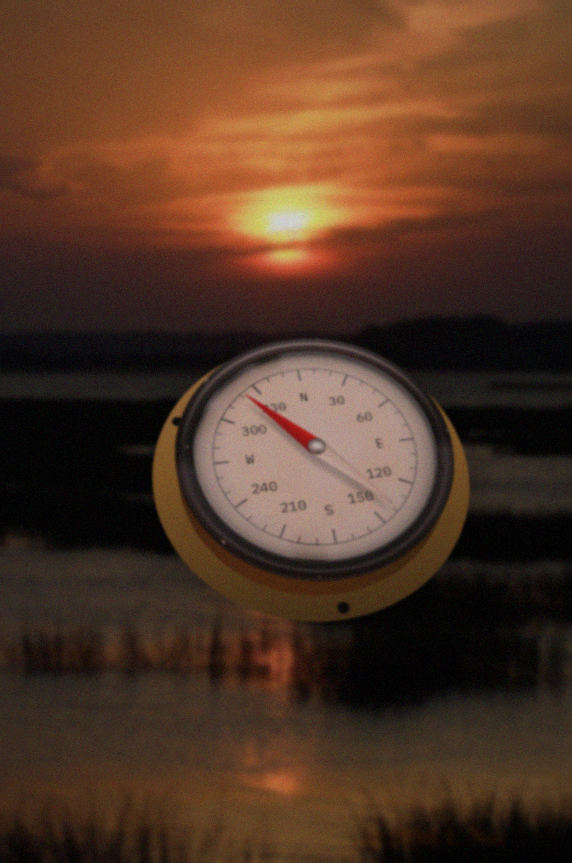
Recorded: 320 (°)
